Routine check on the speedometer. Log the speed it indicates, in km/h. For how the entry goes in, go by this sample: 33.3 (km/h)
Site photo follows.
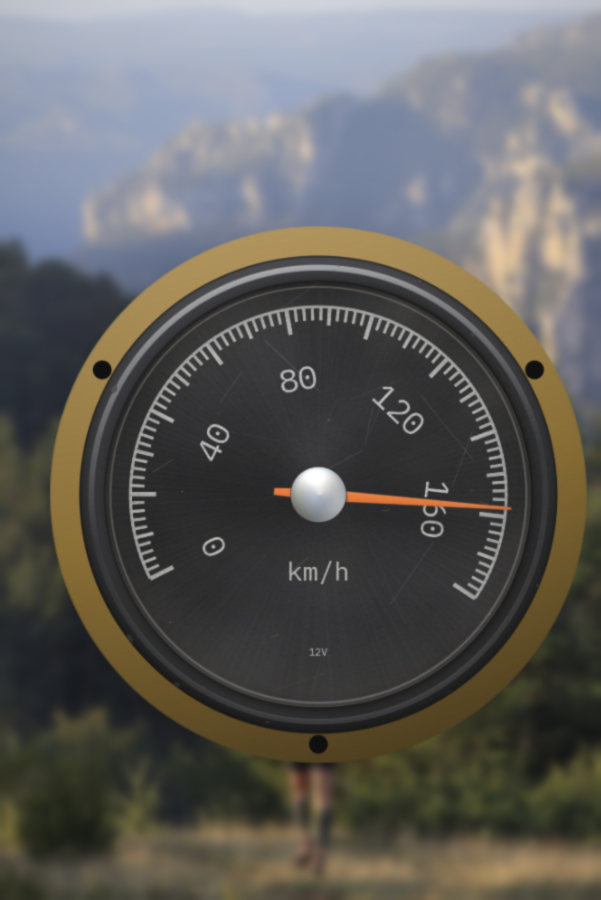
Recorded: 158 (km/h)
